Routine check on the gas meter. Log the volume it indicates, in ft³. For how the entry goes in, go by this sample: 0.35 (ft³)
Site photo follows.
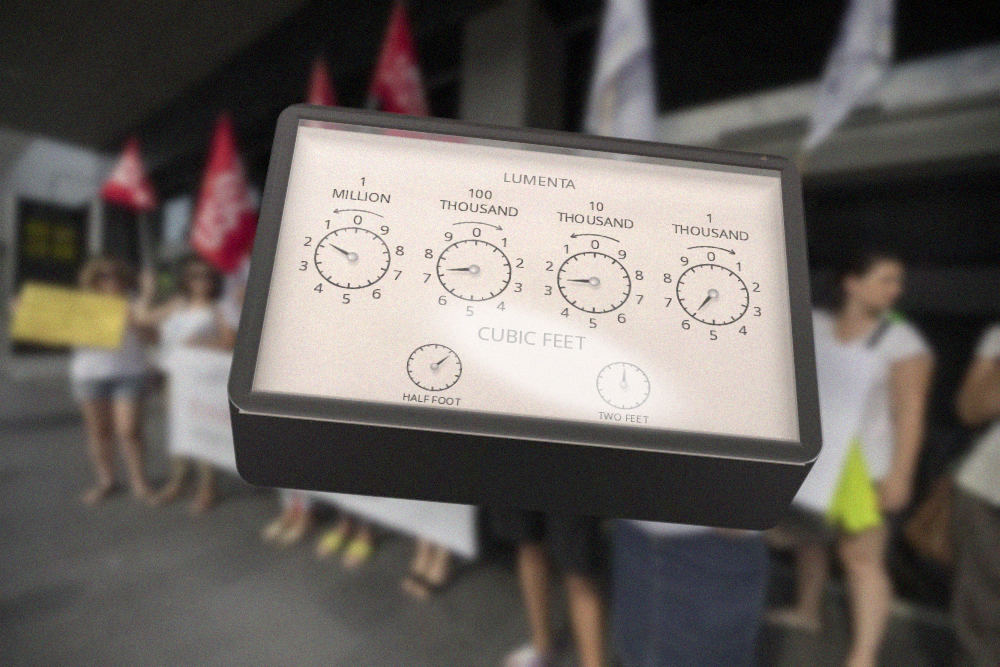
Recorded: 172600 (ft³)
